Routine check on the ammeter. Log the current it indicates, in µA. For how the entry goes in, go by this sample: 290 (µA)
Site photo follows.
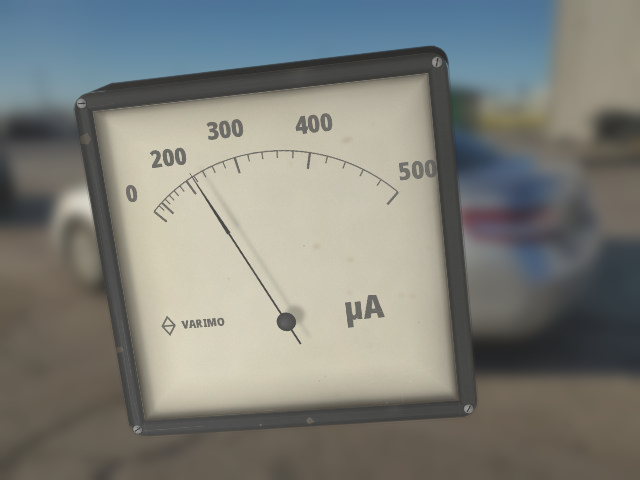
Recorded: 220 (µA)
